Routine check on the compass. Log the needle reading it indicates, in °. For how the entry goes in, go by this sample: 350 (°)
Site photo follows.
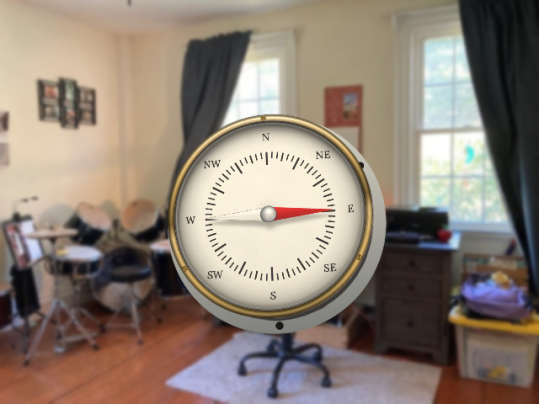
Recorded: 90 (°)
